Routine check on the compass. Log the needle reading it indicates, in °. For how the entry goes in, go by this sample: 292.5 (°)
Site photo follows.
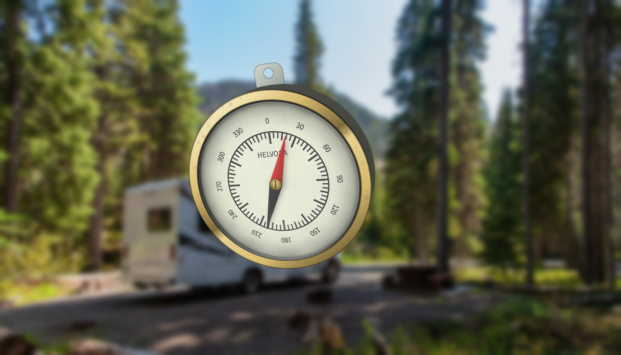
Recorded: 20 (°)
